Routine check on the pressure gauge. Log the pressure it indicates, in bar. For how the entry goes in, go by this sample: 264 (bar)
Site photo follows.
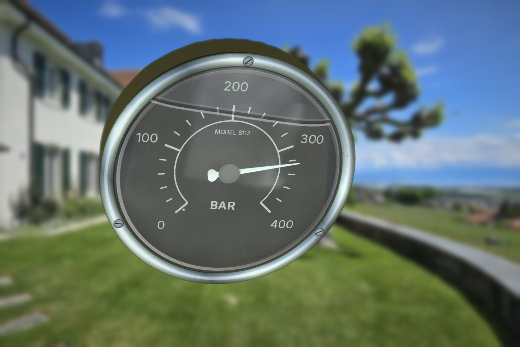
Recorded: 320 (bar)
